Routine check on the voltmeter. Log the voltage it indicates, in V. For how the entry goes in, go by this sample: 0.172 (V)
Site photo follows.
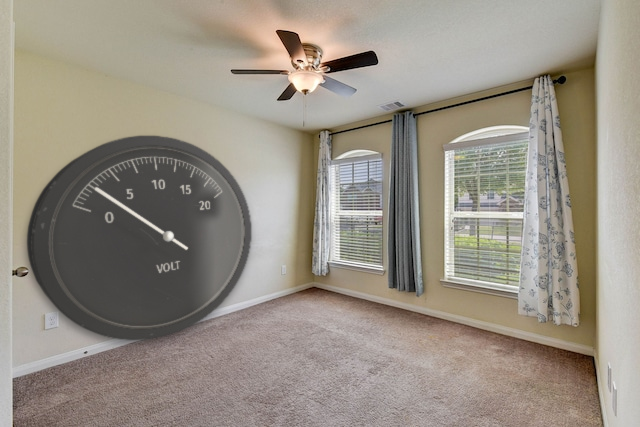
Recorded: 2.5 (V)
